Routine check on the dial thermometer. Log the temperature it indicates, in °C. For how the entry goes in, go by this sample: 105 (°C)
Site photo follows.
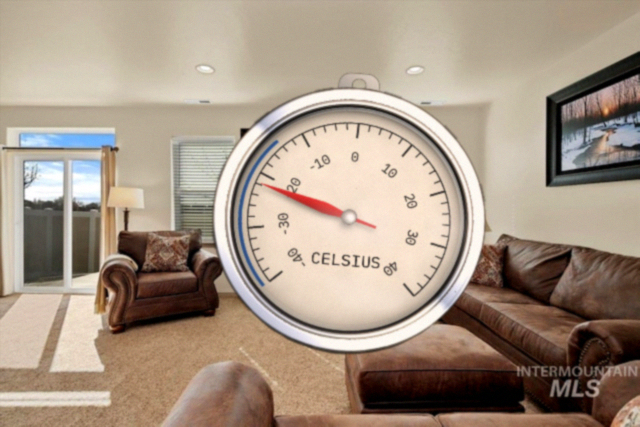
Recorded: -22 (°C)
